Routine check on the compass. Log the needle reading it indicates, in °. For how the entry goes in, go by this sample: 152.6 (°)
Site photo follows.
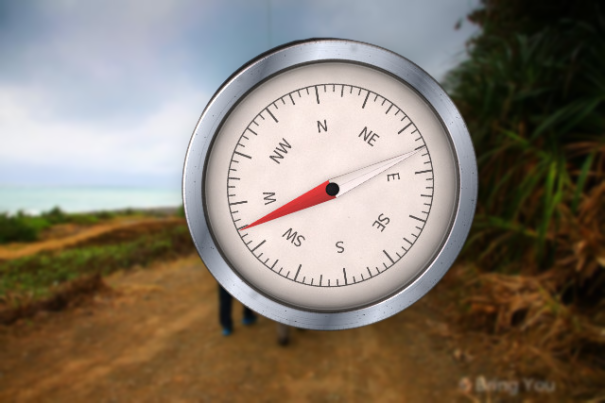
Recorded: 255 (°)
